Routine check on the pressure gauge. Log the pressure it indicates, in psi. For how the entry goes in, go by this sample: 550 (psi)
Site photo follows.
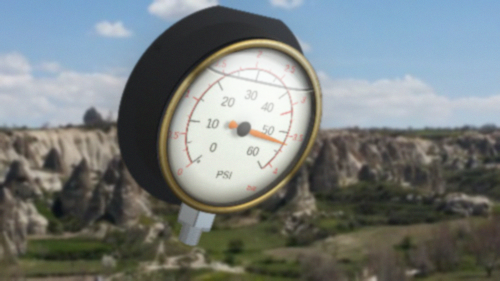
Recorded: 52.5 (psi)
